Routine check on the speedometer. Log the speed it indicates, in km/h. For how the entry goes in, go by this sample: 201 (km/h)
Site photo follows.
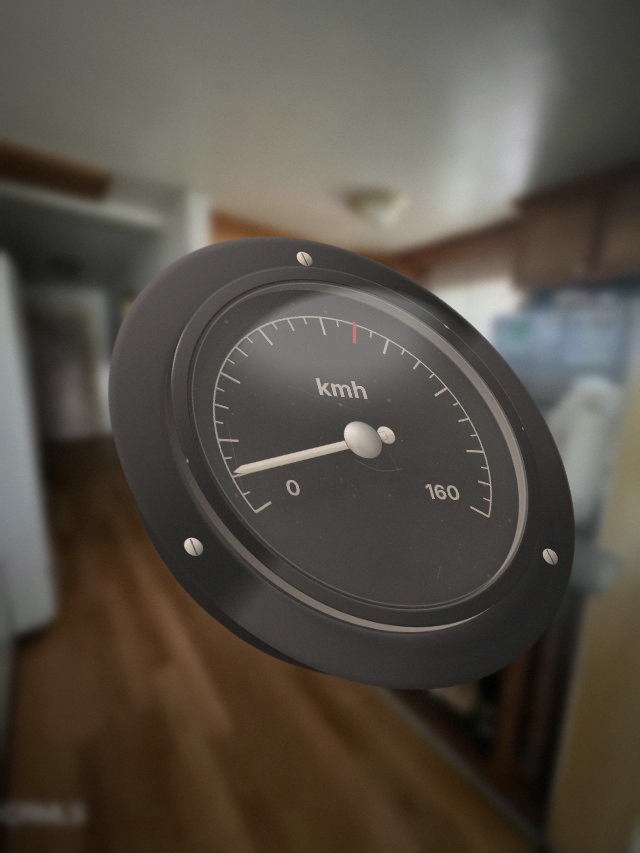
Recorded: 10 (km/h)
